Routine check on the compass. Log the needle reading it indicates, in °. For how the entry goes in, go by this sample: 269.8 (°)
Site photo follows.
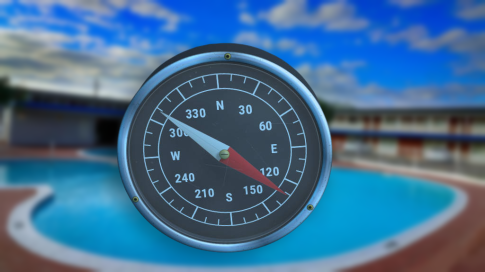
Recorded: 130 (°)
